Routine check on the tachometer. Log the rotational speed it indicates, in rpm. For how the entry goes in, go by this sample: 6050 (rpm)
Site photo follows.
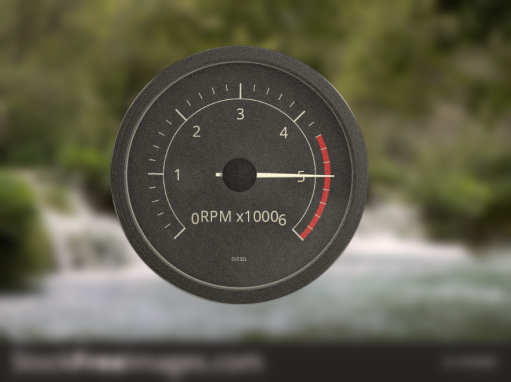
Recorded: 5000 (rpm)
